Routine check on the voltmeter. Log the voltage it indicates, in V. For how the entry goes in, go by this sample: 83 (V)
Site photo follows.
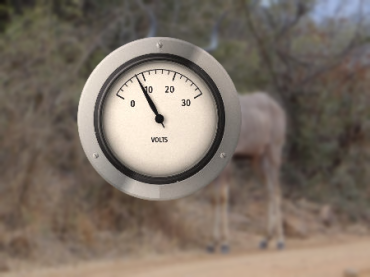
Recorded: 8 (V)
